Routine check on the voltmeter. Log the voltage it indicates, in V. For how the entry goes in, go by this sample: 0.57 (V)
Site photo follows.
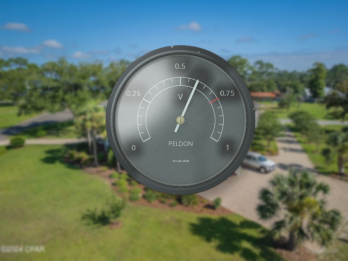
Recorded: 0.6 (V)
